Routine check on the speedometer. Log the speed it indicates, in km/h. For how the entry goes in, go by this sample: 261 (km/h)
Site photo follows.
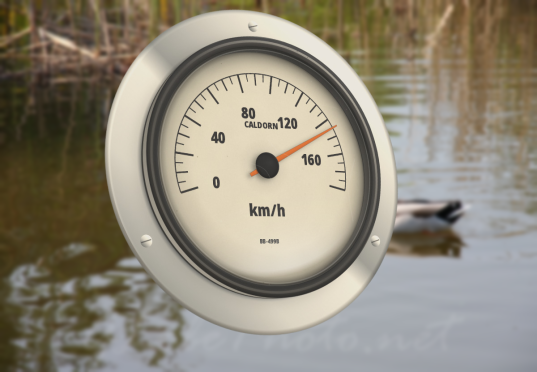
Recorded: 145 (km/h)
